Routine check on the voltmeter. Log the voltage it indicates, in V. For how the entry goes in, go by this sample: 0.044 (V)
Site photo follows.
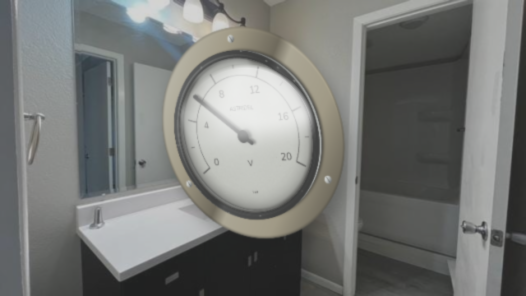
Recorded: 6 (V)
